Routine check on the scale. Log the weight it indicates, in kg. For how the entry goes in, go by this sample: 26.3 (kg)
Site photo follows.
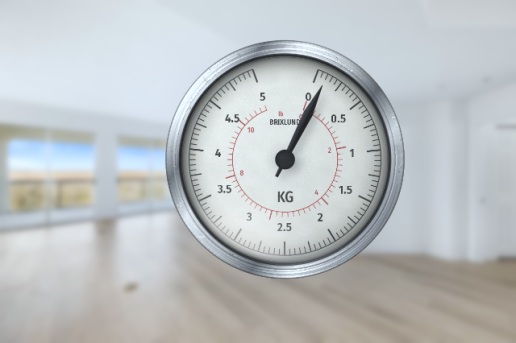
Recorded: 0.1 (kg)
